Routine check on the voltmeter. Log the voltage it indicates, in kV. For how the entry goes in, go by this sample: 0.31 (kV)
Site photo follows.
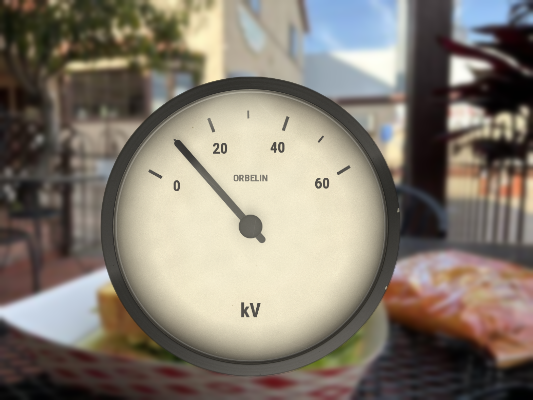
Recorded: 10 (kV)
